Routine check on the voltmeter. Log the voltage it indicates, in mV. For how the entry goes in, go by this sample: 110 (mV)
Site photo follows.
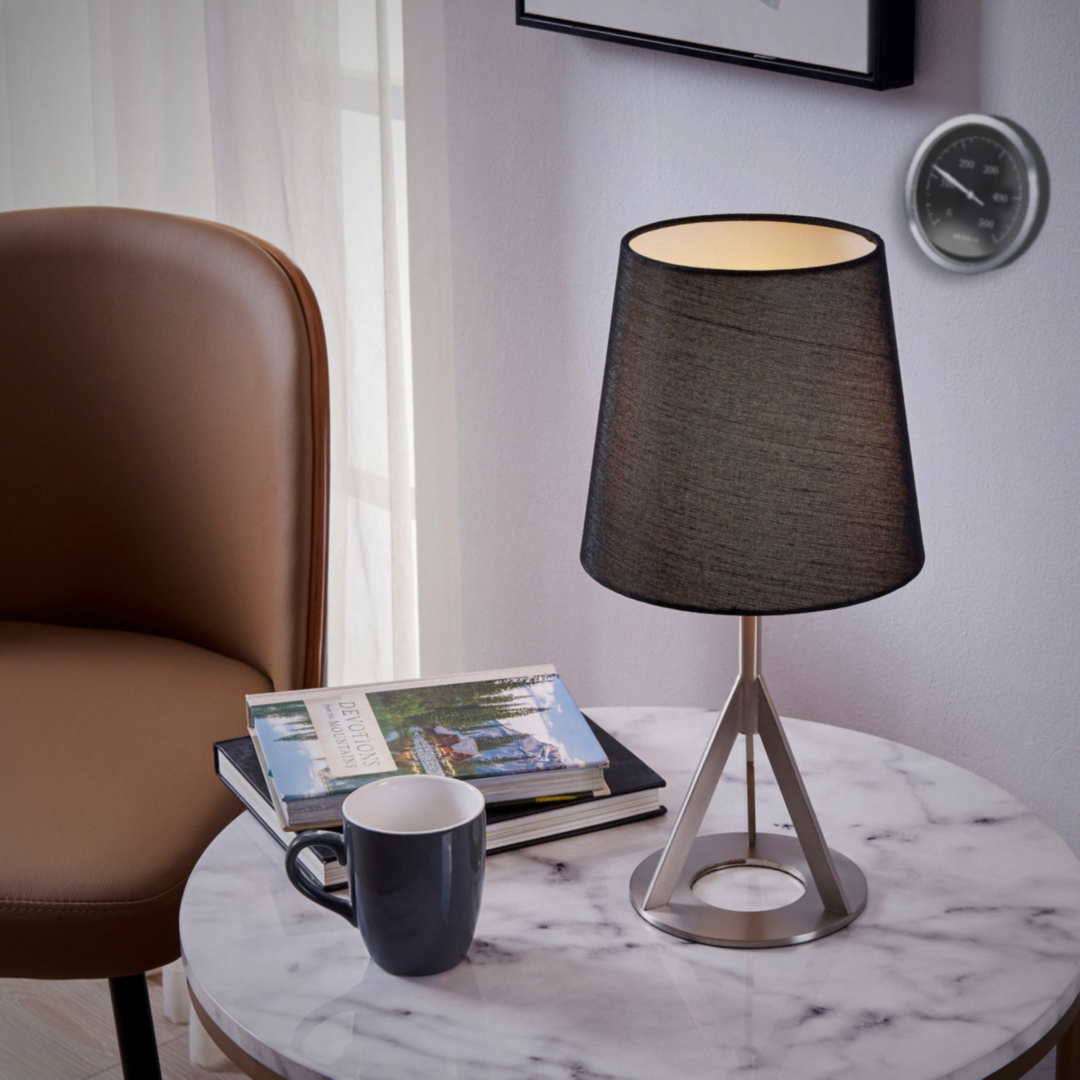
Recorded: 120 (mV)
